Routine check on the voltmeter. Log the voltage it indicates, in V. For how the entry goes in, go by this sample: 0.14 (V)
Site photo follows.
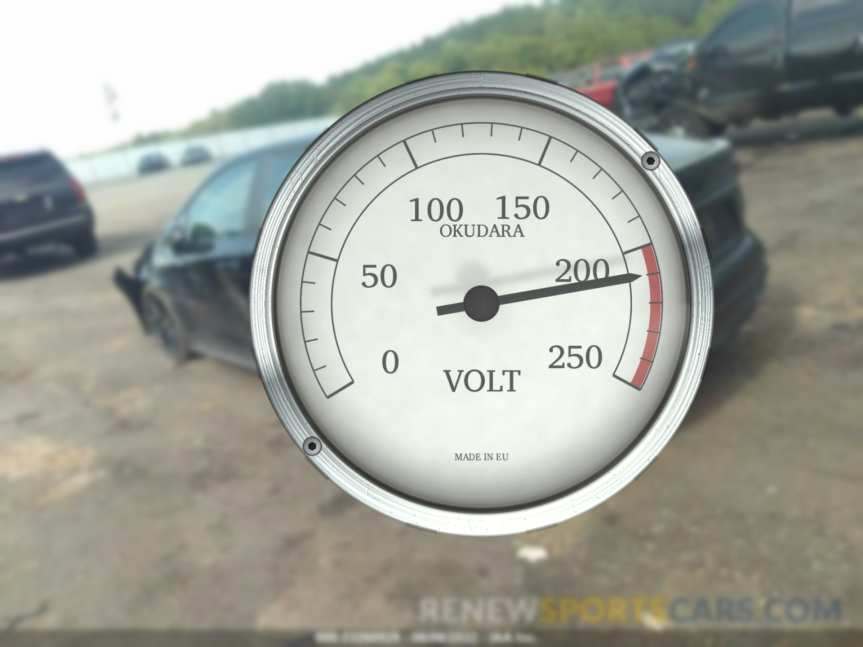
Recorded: 210 (V)
